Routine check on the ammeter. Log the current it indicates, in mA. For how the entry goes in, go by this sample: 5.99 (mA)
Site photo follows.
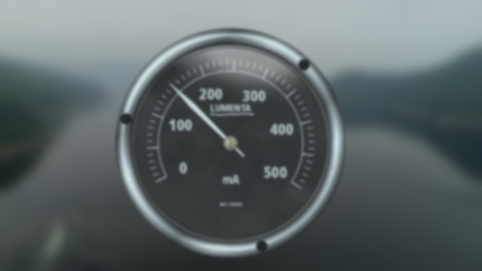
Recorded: 150 (mA)
